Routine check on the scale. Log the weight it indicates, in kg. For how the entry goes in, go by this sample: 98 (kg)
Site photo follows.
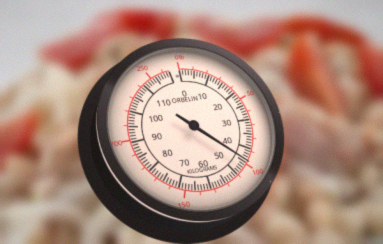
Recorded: 45 (kg)
